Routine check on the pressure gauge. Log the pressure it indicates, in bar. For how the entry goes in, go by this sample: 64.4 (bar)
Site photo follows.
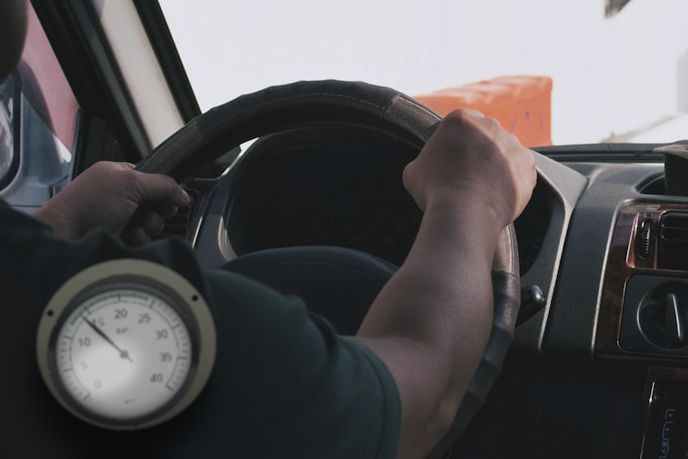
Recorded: 14 (bar)
